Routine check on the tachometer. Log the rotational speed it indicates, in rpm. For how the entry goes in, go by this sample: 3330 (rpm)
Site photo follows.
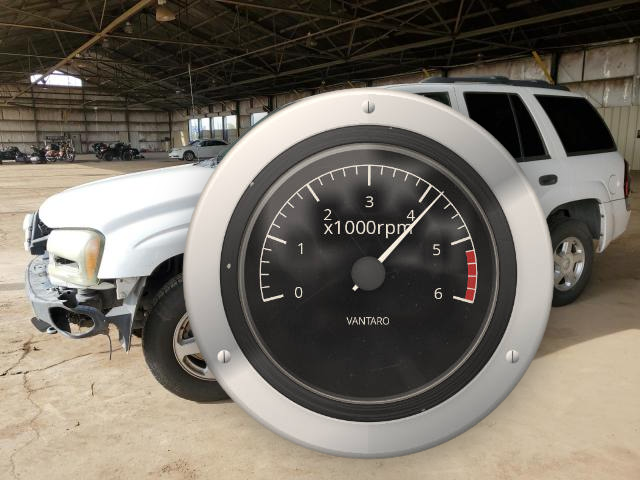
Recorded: 4200 (rpm)
